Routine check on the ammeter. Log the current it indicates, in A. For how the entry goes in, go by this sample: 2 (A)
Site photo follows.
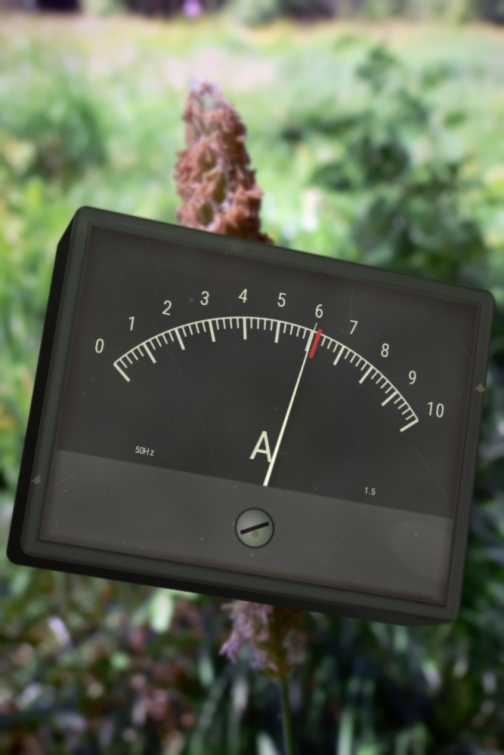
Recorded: 6 (A)
